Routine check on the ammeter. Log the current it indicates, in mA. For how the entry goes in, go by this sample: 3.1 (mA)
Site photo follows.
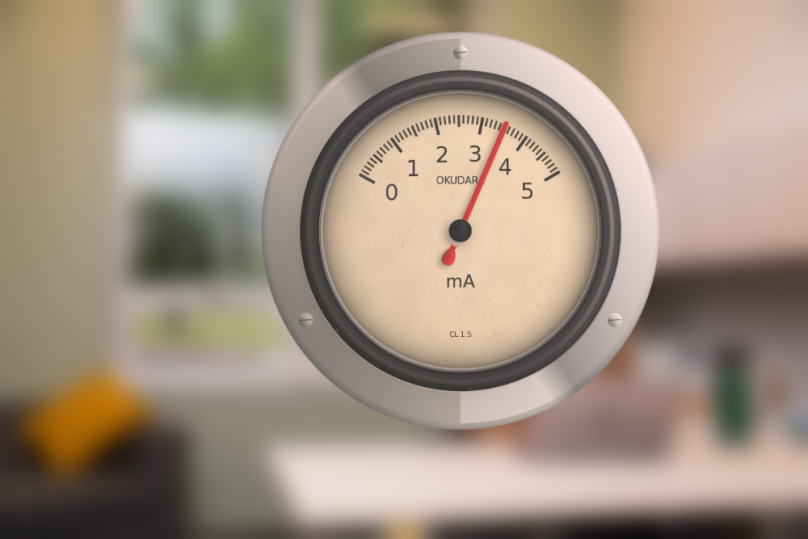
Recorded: 3.5 (mA)
